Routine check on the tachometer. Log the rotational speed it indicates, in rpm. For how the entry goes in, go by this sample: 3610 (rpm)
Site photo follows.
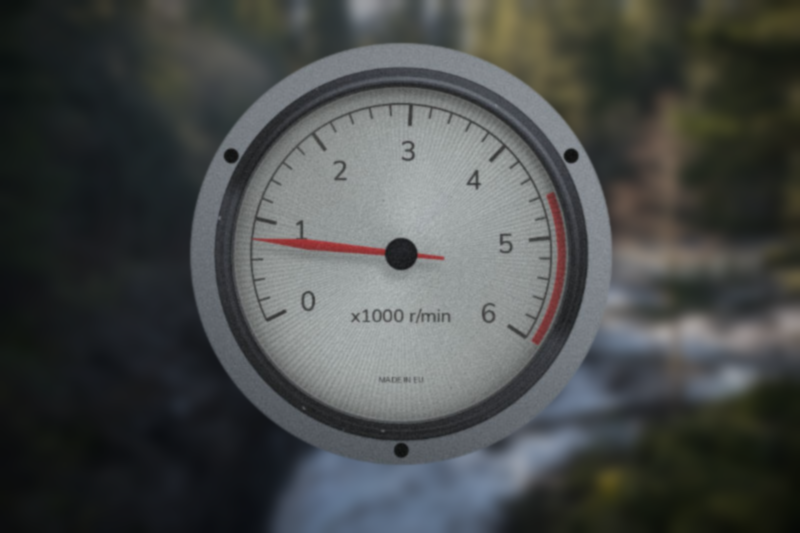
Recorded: 800 (rpm)
